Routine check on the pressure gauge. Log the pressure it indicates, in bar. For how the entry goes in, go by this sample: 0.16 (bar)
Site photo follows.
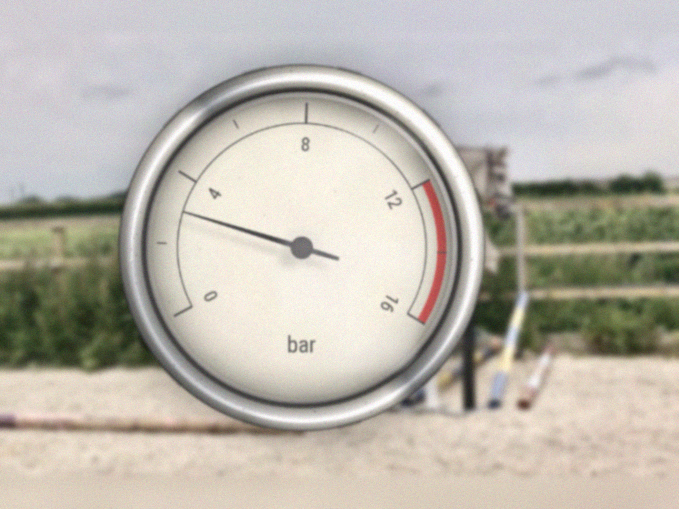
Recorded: 3 (bar)
